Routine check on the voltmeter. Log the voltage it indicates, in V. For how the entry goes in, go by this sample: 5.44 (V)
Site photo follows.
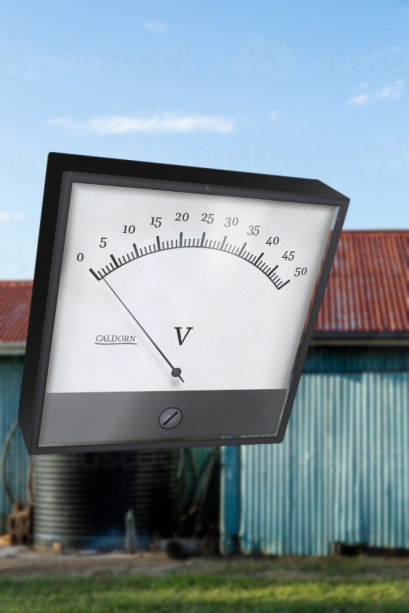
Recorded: 1 (V)
